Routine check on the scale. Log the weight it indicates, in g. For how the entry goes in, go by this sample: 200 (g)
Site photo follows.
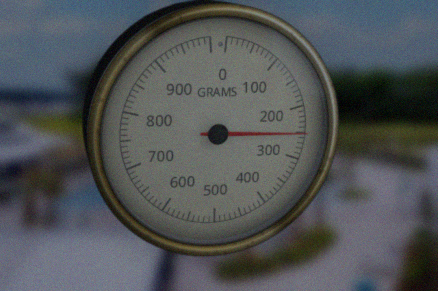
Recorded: 250 (g)
